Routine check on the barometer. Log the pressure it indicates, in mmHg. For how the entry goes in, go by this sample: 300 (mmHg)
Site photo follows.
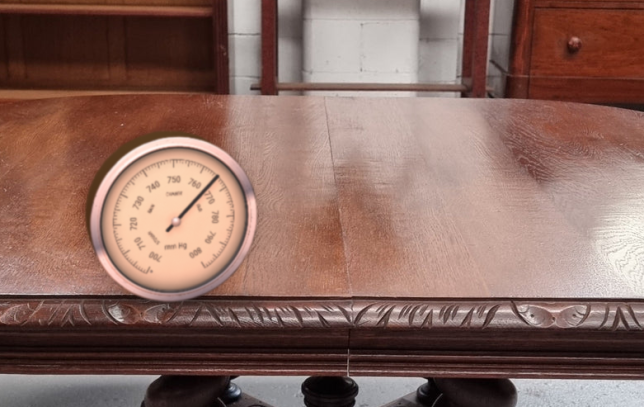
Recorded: 765 (mmHg)
